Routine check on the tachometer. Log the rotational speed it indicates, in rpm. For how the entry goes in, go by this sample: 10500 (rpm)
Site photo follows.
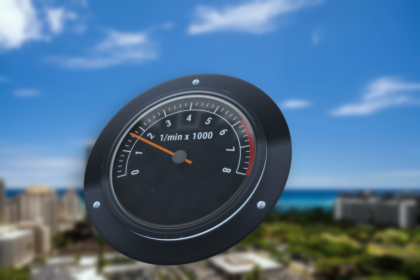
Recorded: 1600 (rpm)
